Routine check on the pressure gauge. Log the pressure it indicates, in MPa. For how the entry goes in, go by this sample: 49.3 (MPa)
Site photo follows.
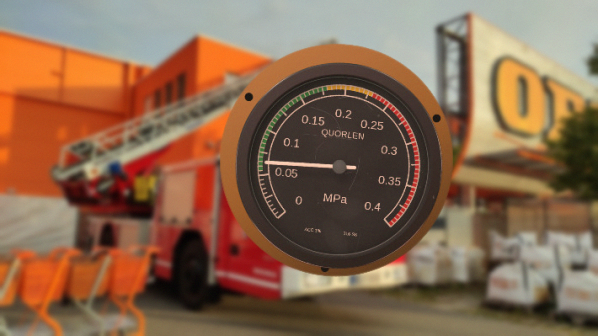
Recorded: 0.065 (MPa)
